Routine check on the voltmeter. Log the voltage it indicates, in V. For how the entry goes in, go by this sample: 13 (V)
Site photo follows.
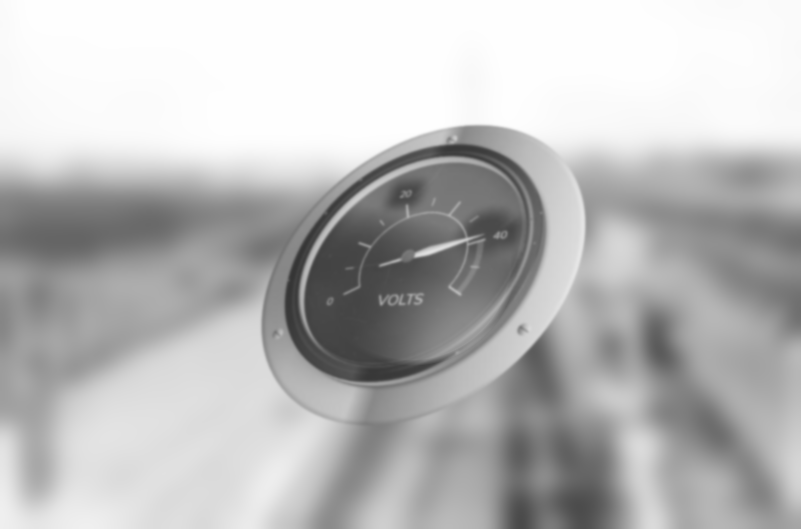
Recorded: 40 (V)
